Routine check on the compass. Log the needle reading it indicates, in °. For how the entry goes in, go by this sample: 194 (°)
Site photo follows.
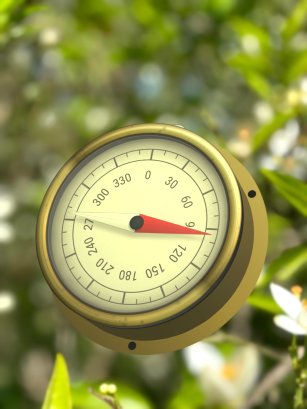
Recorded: 95 (°)
